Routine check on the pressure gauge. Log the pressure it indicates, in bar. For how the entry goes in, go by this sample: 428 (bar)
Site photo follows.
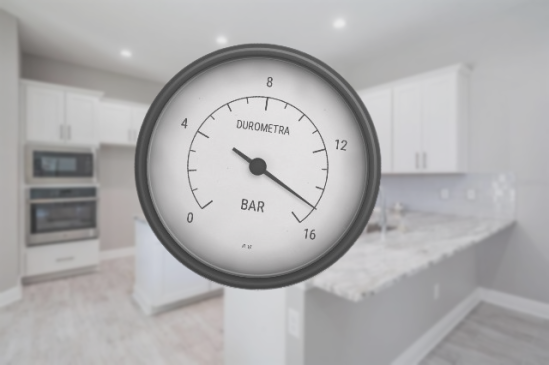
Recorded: 15 (bar)
